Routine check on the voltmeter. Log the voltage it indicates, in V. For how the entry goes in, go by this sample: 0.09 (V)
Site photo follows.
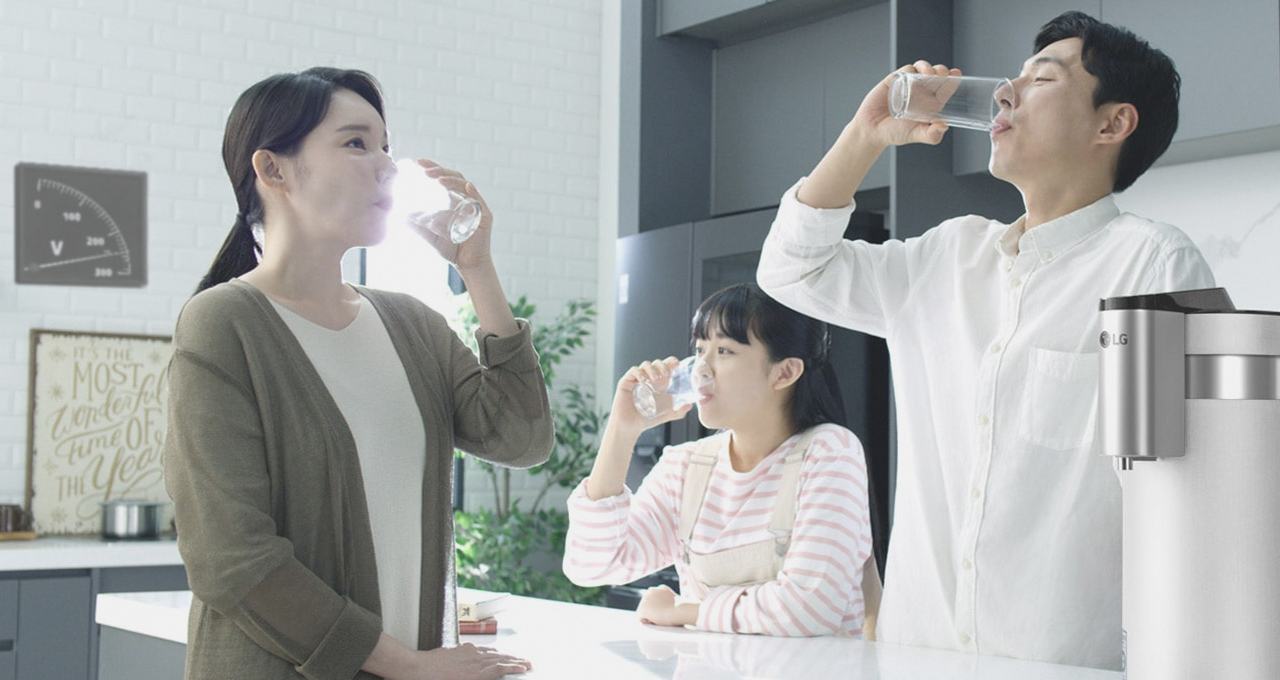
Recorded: 250 (V)
